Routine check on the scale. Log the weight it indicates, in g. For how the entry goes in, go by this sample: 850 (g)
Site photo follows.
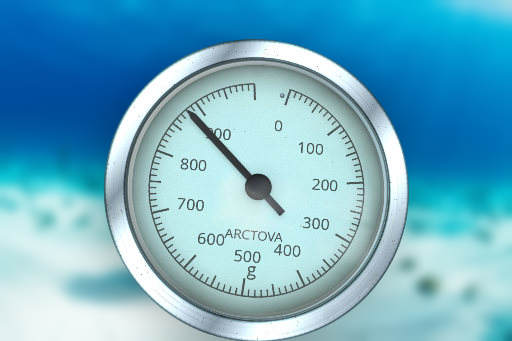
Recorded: 880 (g)
